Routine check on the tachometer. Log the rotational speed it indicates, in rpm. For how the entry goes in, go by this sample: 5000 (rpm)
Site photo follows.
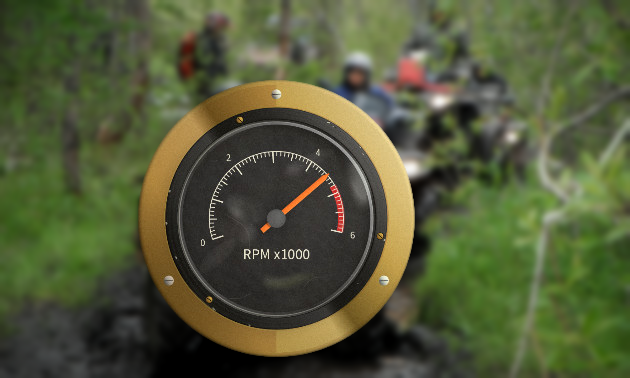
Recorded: 4500 (rpm)
